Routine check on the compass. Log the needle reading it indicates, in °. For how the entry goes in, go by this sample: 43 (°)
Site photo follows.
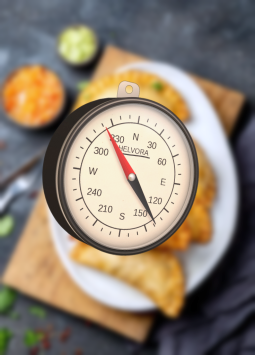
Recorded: 320 (°)
